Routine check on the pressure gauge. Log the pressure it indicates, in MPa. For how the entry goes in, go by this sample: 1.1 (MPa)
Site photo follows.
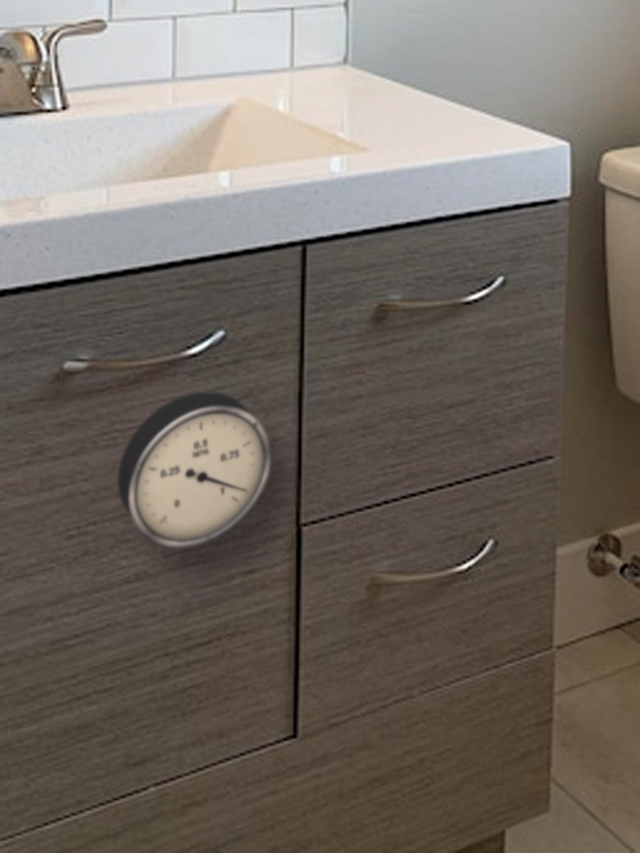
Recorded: 0.95 (MPa)
